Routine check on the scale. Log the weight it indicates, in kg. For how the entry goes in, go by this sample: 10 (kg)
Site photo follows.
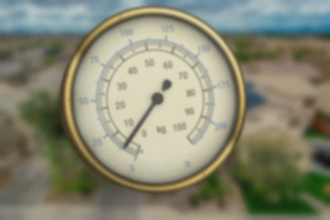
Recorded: 5 (kg)
